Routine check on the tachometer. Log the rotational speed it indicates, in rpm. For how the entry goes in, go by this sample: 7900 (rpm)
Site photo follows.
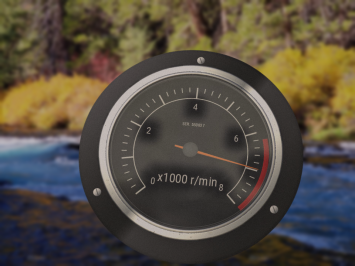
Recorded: 7000 (rpm)
